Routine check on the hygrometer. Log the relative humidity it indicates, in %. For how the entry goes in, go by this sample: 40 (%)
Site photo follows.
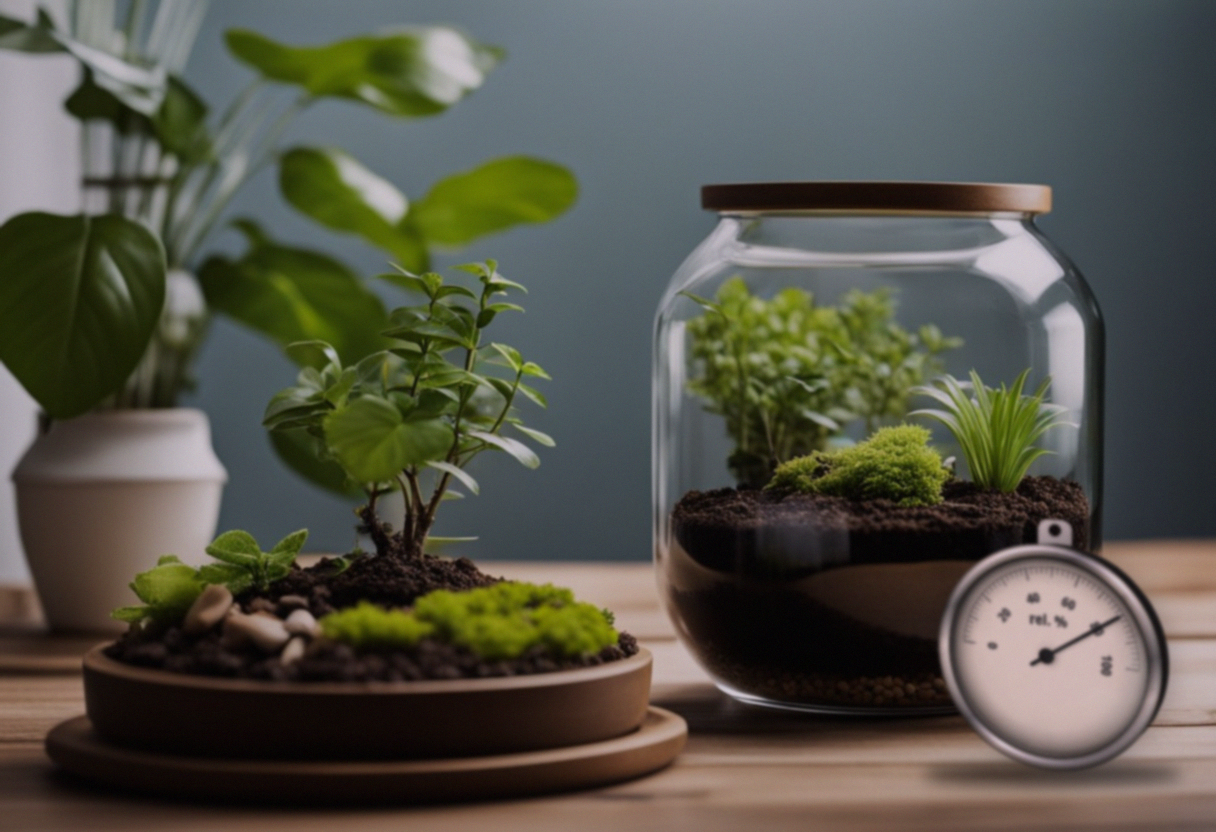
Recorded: 80 (%)
